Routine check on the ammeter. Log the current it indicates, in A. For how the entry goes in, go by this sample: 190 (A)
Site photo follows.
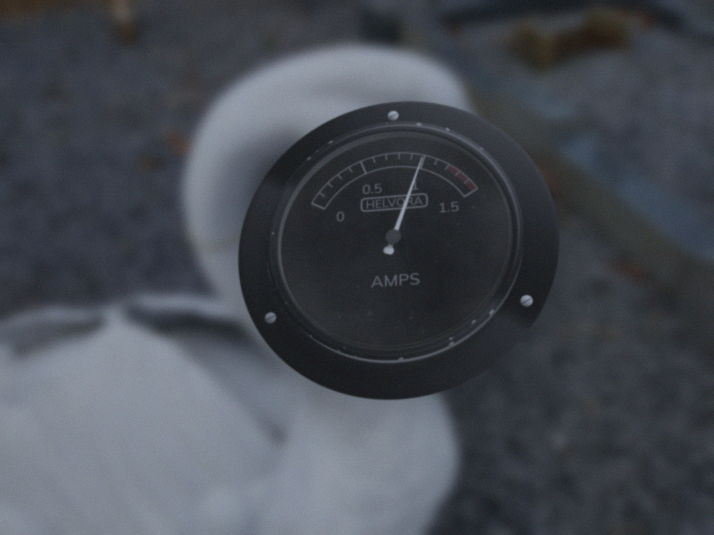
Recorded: 1 (A)
